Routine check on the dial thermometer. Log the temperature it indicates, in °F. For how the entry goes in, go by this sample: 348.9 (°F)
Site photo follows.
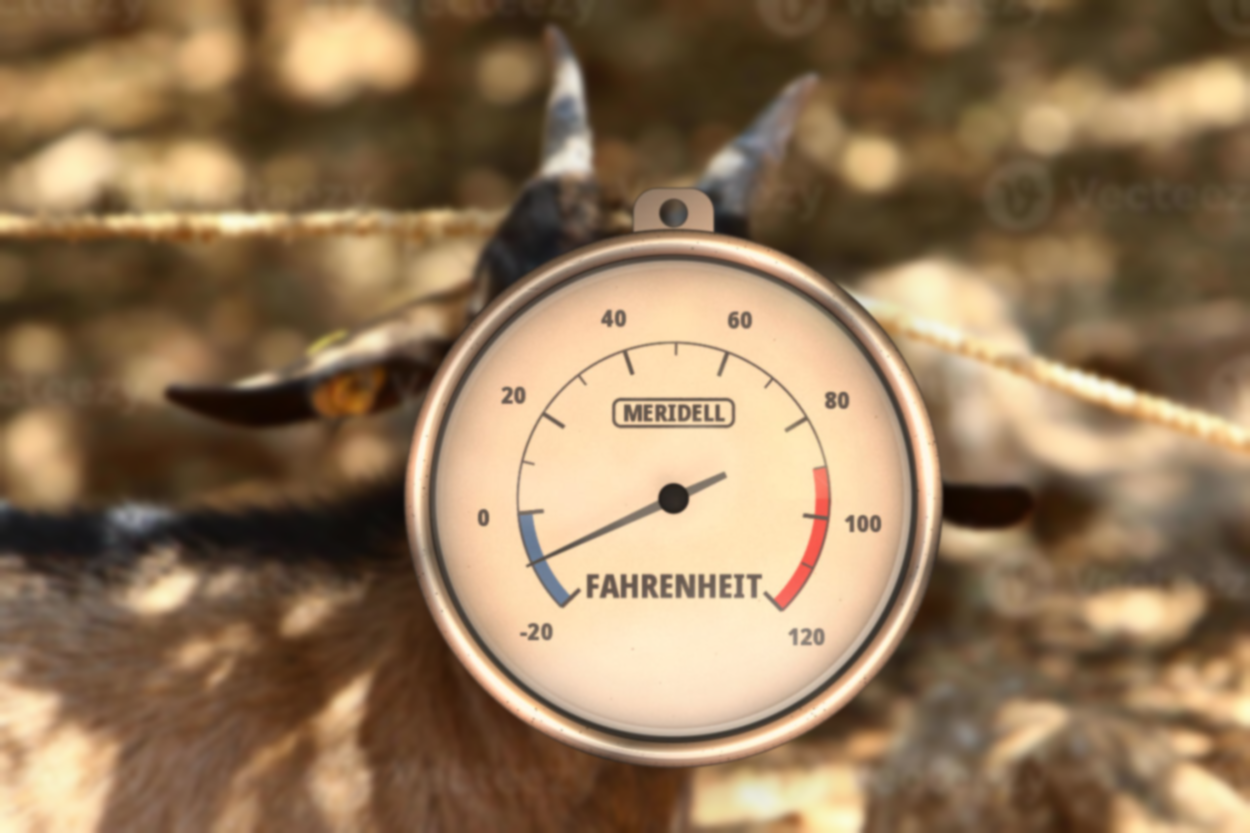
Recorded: -10 (°F)
